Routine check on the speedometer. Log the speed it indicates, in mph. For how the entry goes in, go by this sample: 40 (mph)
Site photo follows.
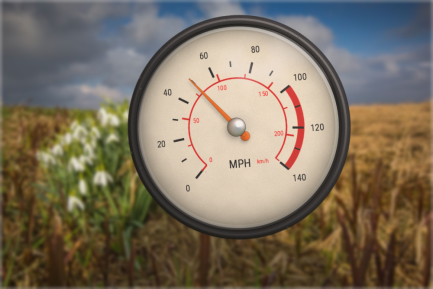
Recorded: 50 (mph)
